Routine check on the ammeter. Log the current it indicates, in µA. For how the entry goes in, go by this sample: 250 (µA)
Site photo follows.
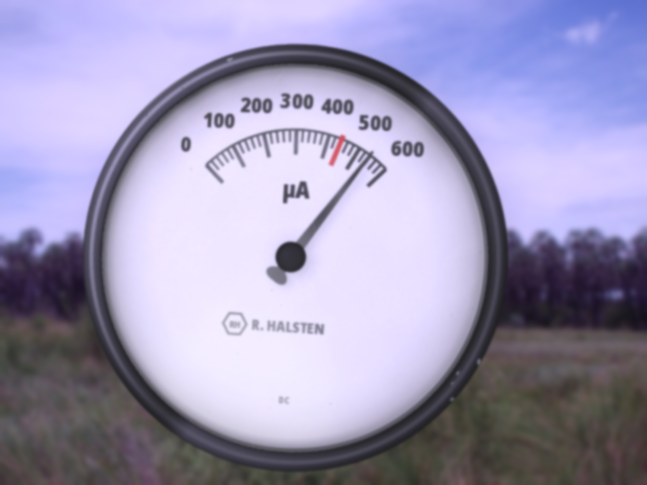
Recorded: 540 (µA)
